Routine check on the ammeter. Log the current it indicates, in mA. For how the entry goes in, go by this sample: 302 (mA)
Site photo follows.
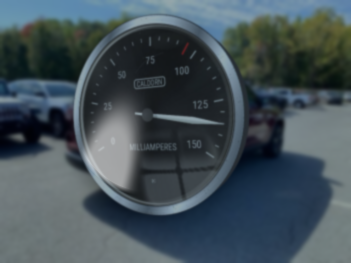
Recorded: 135 (mA)
